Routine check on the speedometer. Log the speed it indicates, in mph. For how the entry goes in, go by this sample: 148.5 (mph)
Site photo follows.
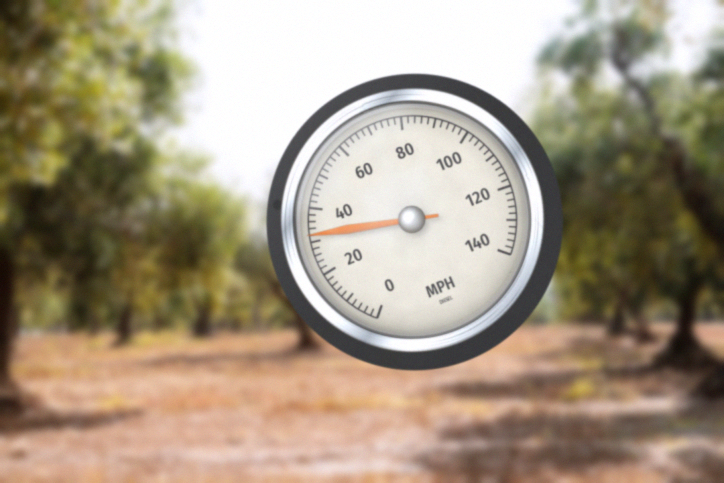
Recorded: 32 (mph)
